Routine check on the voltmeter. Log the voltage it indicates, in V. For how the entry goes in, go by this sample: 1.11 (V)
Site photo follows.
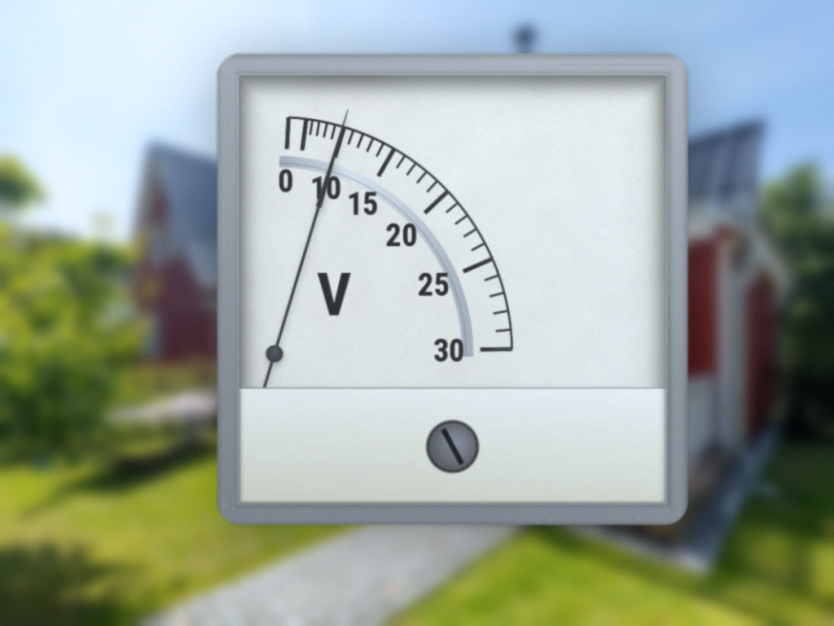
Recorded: 10 (V)
